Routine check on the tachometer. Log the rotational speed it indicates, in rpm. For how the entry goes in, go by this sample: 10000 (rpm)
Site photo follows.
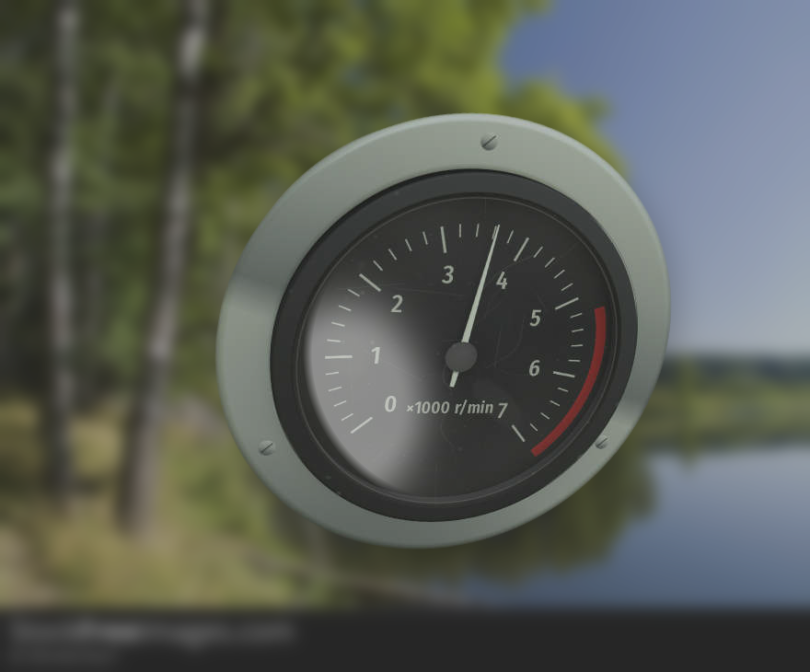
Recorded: 3600 (rpm)
